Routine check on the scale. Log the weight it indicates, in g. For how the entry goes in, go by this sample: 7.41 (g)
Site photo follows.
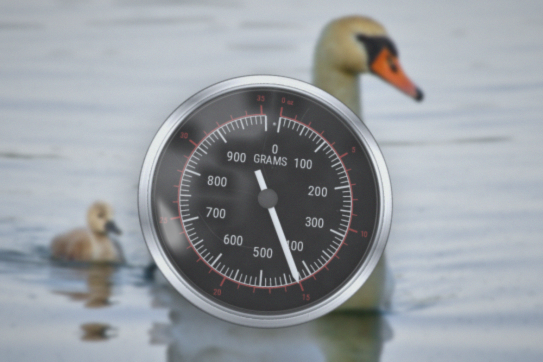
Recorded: 430 (g)
